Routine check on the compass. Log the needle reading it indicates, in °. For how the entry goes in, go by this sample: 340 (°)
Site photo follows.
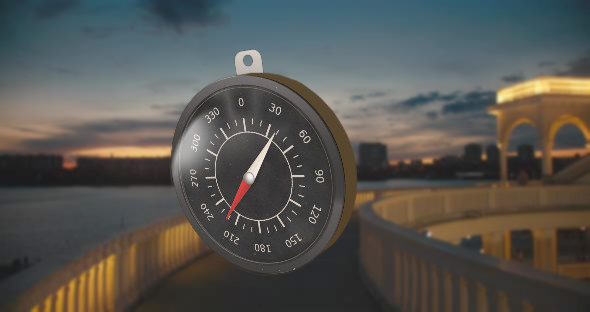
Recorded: 220 (°)
